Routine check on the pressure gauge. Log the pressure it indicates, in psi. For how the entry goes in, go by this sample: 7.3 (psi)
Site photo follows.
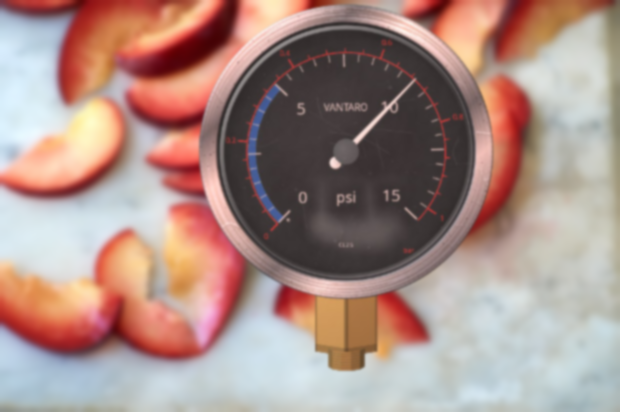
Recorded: 10 (psi)
